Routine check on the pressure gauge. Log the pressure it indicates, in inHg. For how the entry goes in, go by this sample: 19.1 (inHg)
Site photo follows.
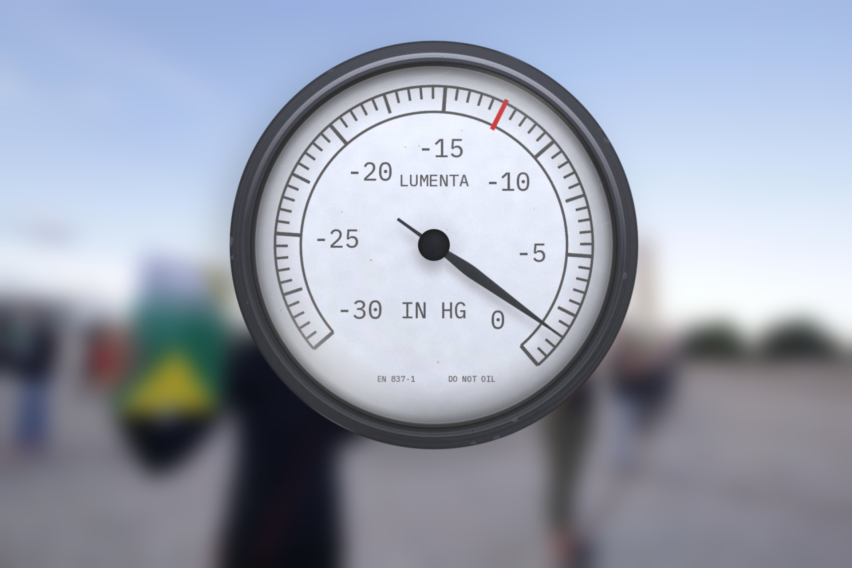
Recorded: -1.5 (inHg)
